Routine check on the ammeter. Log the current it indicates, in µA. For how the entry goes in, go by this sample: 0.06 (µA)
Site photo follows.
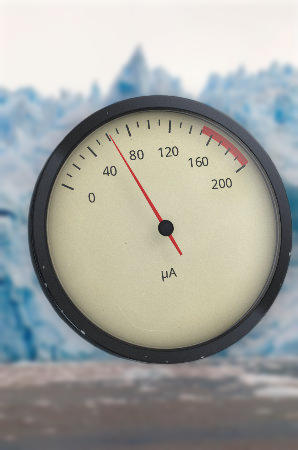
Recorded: 60 (µA)
